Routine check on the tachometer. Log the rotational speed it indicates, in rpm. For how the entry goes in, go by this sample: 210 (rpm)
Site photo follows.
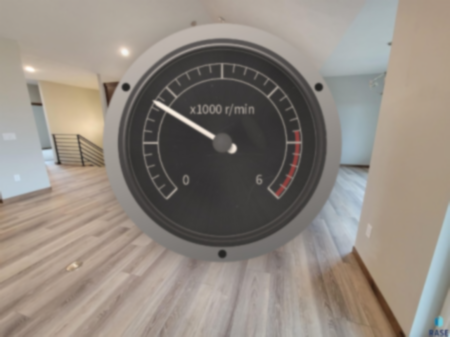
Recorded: 1700 (rpm)
